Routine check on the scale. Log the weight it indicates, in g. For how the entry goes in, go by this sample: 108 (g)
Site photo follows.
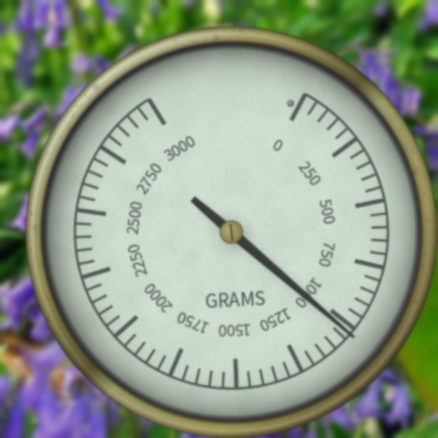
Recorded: 1025 (g)
